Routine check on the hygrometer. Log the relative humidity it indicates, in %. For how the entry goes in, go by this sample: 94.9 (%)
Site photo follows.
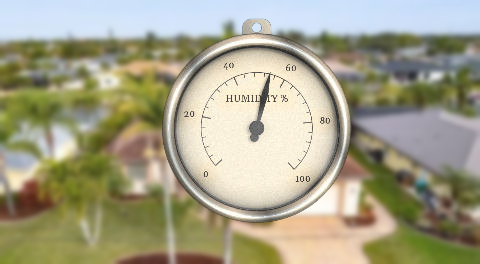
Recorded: 54 (%)
